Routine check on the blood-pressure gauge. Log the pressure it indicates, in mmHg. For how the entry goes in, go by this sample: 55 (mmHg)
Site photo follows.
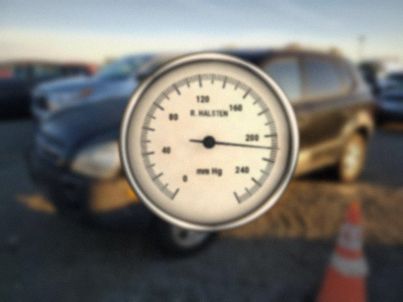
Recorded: 210 (mmHg)
